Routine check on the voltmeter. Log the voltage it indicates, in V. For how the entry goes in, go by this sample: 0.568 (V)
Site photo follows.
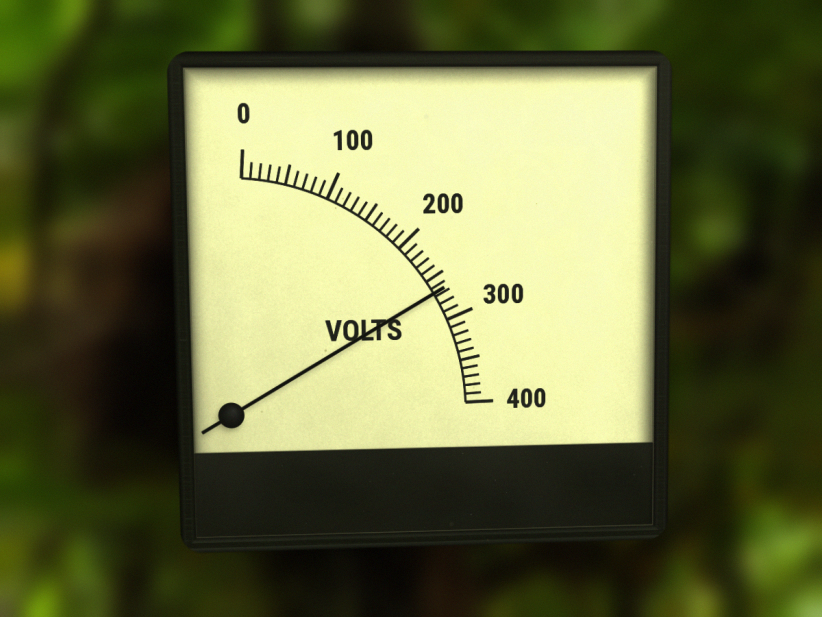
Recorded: 265 (V)
